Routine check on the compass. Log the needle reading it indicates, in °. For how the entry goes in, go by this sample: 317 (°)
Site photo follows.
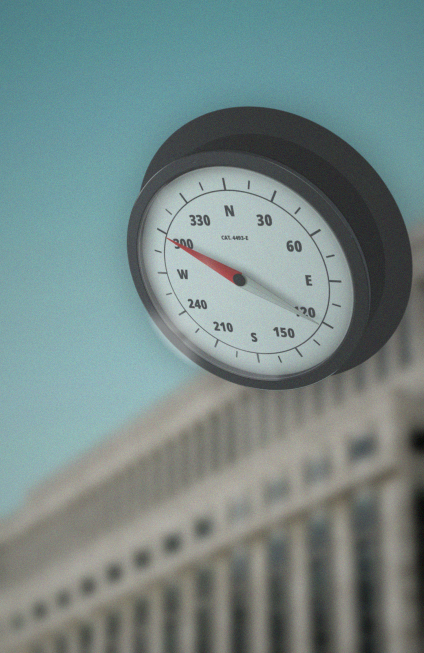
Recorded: 300 (°)
